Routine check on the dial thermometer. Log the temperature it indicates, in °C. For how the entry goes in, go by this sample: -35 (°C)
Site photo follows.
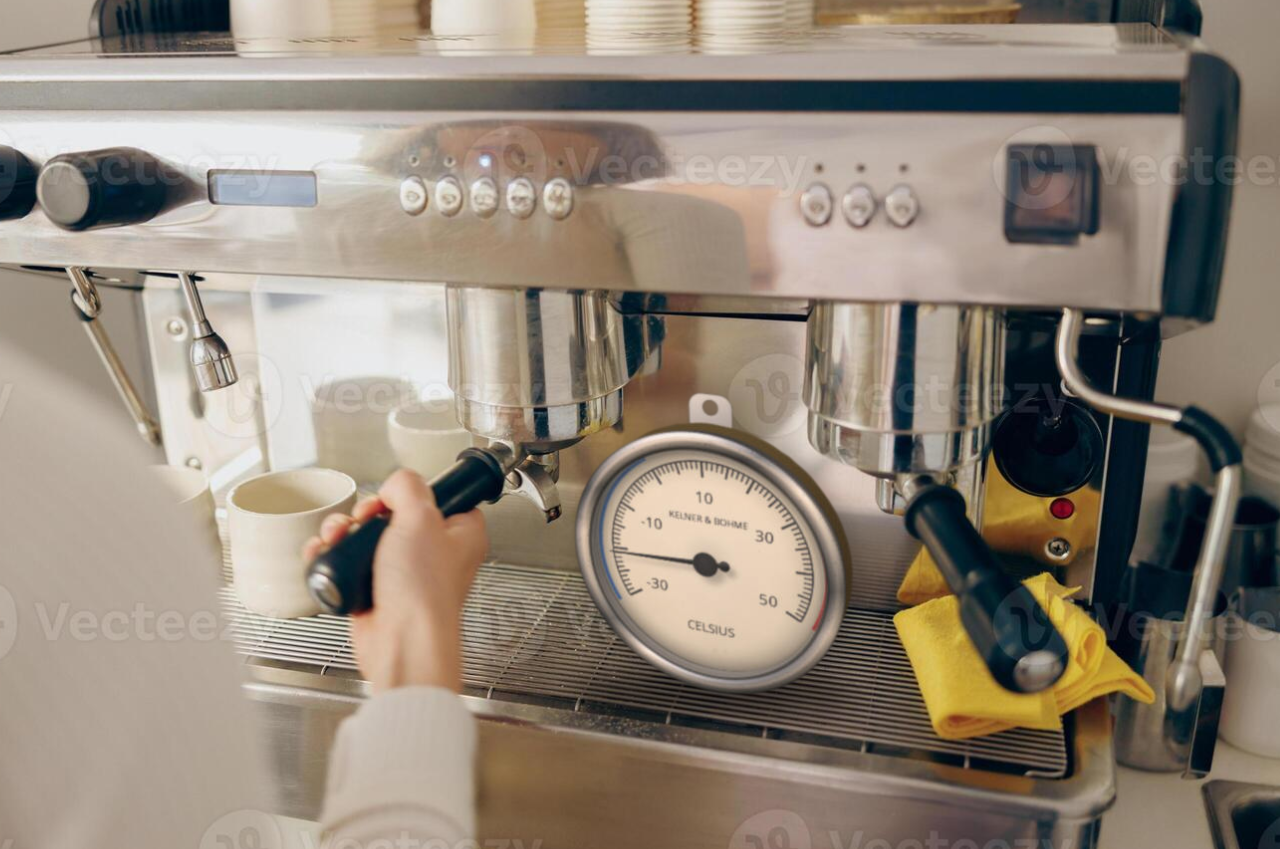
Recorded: -20 (°C)
